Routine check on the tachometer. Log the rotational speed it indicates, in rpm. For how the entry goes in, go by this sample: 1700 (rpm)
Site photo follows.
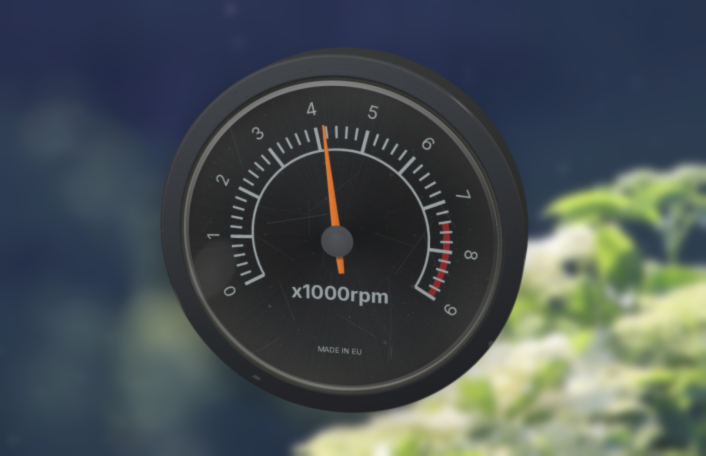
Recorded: 4200 (rpm)
